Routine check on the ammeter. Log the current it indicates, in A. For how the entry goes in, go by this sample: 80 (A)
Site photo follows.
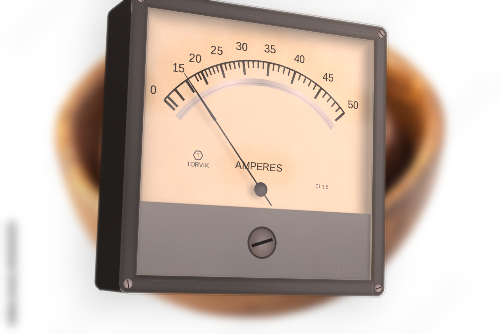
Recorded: 15 (A)
